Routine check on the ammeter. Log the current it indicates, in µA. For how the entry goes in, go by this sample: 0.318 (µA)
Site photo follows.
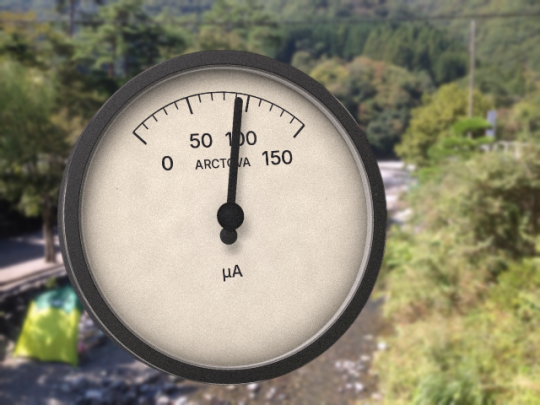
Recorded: 90 (µA)
